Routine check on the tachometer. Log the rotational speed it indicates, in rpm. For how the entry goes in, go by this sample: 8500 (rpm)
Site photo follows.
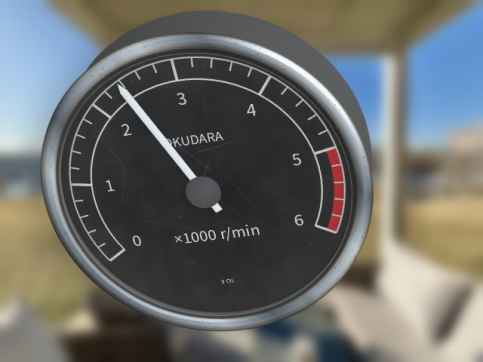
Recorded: 2400 (rpm)
